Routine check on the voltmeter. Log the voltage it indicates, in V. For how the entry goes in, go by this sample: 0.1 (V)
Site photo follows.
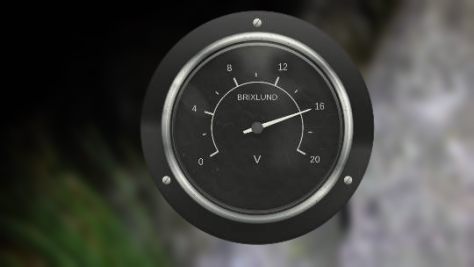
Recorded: 16 (V)
